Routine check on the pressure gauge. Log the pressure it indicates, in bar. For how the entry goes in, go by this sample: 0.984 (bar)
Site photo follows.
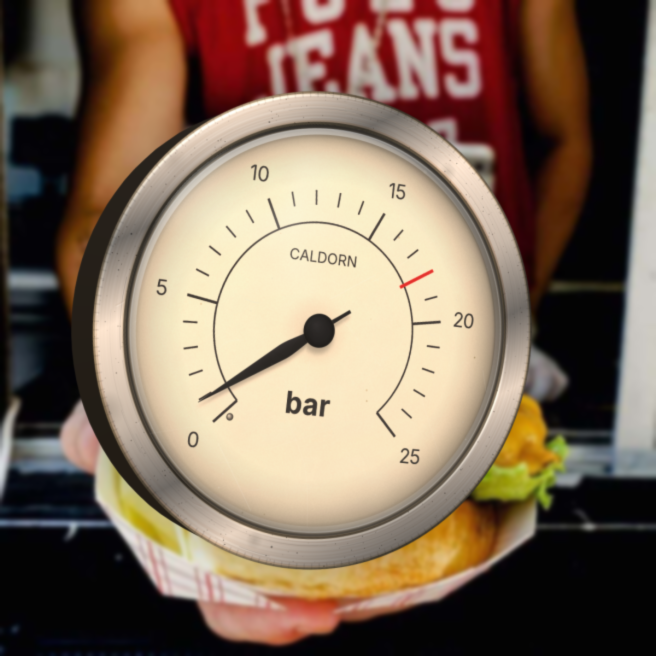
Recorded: 1 (bar)
